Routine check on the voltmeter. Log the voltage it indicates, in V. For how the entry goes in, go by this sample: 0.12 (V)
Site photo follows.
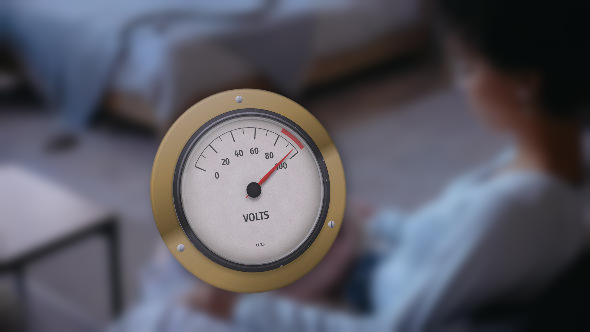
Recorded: 95 (V)
